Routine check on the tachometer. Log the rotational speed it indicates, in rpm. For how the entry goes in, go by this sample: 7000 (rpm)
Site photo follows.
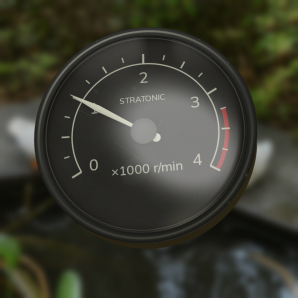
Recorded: 1000 (rpm)
